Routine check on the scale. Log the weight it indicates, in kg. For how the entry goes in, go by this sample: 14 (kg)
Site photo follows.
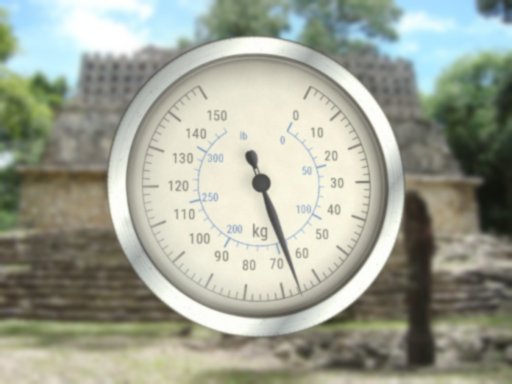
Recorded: 66 (kg)
